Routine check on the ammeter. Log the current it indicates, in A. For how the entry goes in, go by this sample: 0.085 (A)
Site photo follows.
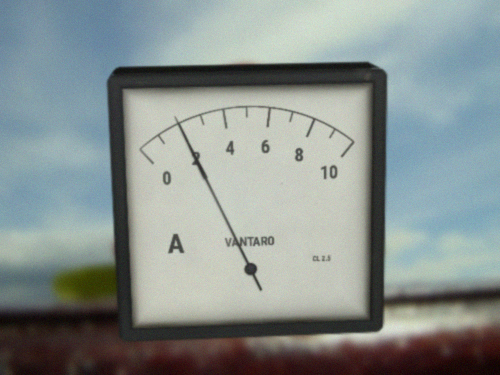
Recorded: 2 (A)
